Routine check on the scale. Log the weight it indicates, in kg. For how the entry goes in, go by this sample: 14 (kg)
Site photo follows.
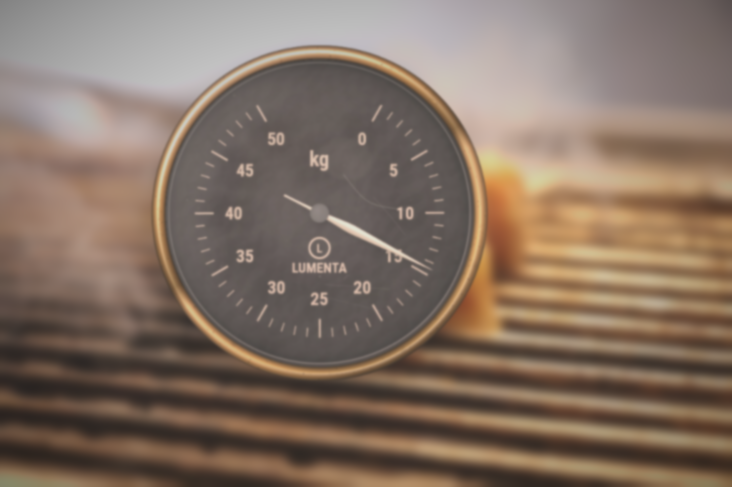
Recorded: 14.5 (kg)
